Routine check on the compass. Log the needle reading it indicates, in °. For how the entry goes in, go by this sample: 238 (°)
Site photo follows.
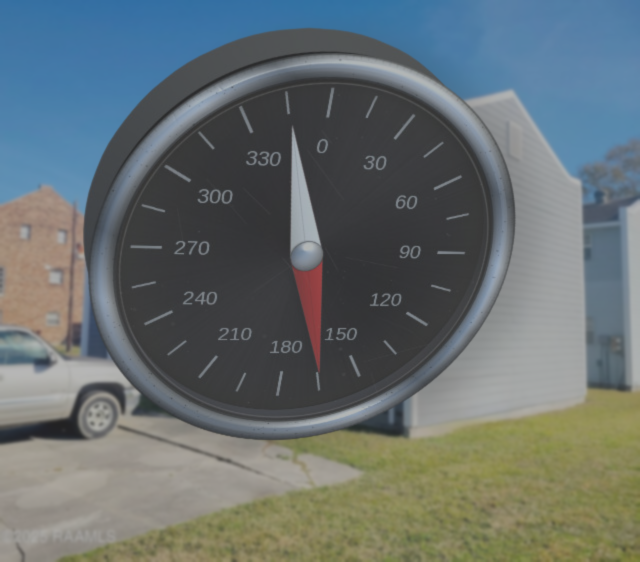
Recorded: 165 (°)
